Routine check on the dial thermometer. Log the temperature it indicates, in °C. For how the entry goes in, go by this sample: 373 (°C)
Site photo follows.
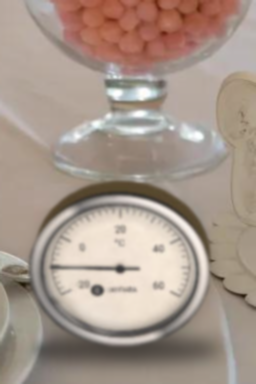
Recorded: -10 (°C)
